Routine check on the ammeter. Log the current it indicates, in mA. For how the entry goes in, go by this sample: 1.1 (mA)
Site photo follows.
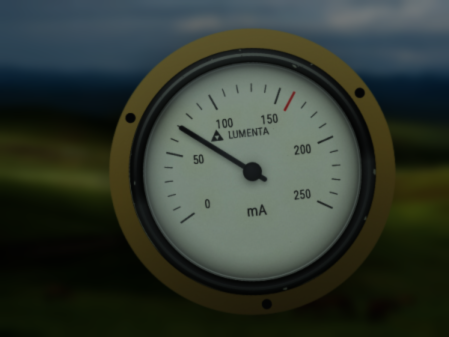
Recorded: 70 (mA)
